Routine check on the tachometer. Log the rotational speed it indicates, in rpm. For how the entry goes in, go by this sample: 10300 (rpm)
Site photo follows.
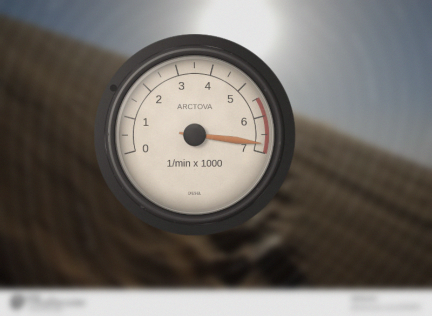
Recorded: 6750 (rpm)
